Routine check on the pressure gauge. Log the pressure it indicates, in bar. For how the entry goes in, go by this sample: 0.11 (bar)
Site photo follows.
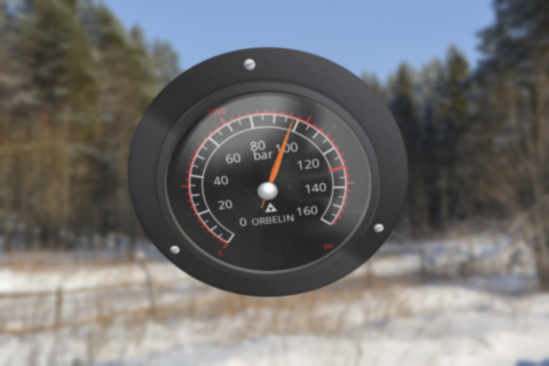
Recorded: 97.5 (bar)
